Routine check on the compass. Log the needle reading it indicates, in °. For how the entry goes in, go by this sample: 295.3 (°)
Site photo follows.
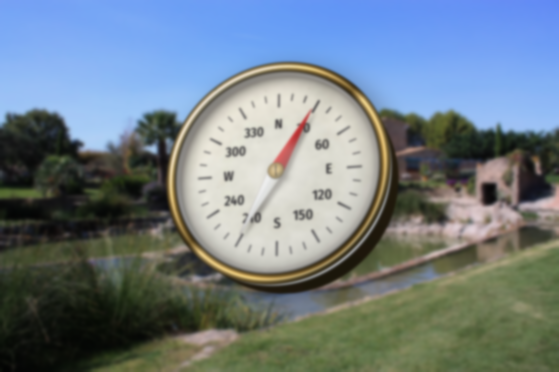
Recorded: 30 (°)
